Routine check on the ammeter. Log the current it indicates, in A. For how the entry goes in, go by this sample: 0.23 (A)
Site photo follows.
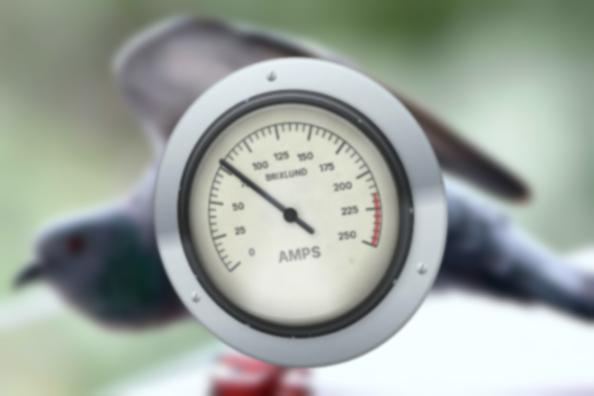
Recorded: 80 (A)
